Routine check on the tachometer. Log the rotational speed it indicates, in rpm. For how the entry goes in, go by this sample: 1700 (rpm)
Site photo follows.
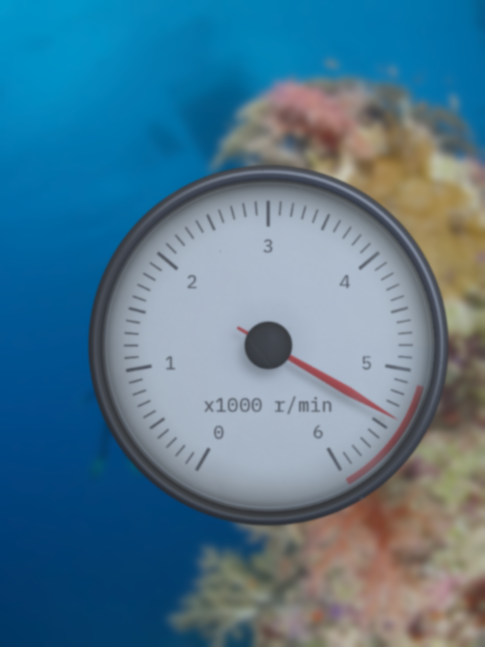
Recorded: 5400 (rpm)
